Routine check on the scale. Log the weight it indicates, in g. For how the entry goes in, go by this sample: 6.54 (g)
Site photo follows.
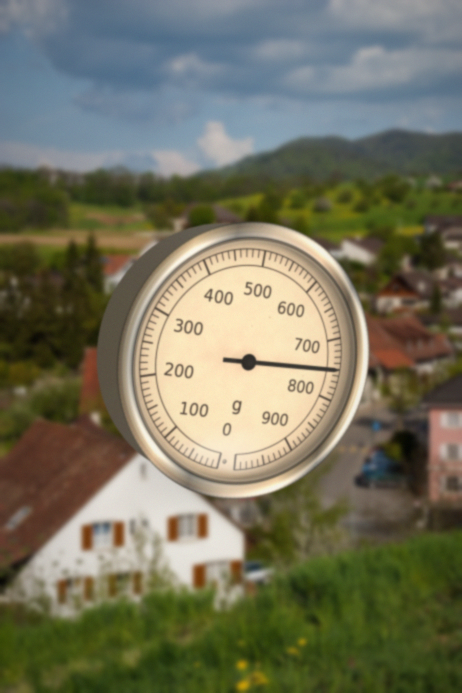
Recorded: 750 (g)
